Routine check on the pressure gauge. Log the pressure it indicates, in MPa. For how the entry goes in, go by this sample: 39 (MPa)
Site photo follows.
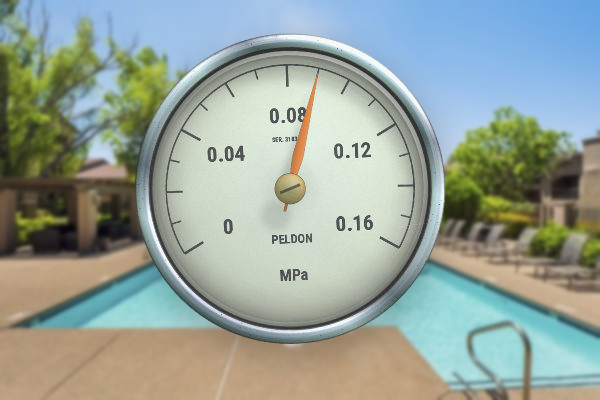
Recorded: 0.09 (MPa)
